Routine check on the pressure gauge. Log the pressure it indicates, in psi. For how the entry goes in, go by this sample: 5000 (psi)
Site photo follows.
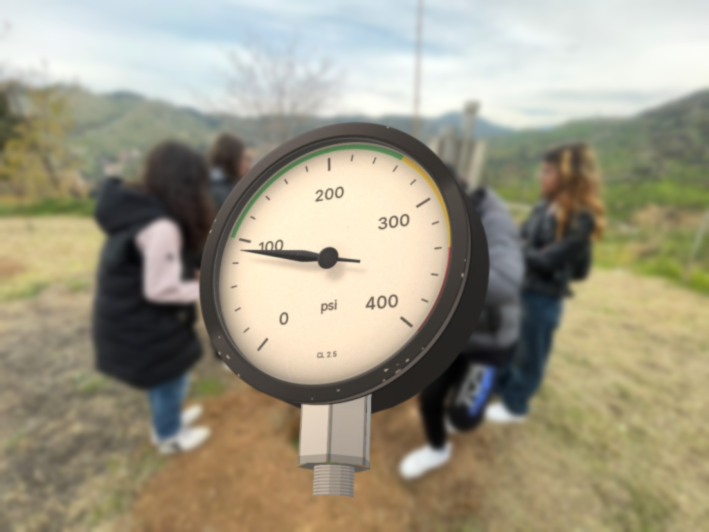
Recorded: 90 (psi)
